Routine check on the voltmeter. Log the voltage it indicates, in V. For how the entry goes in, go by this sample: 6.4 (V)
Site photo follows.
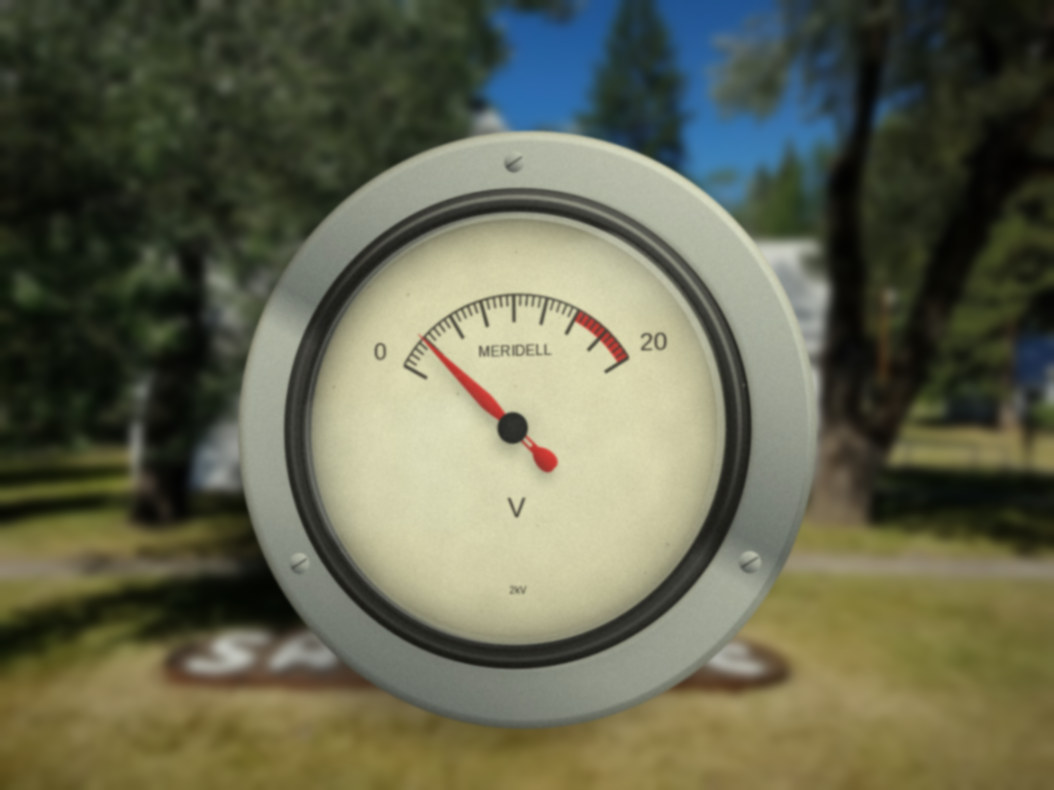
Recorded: 2.5 (V)
